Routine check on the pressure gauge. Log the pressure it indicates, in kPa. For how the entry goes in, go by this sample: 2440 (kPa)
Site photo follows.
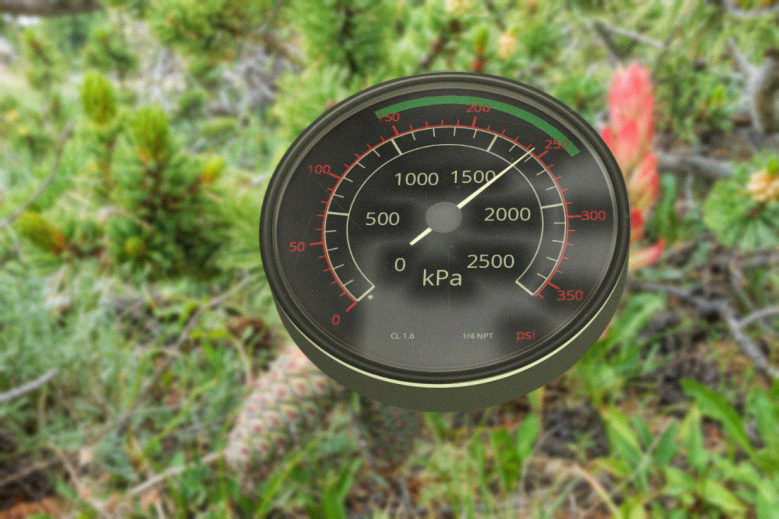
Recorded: 1700 (kPa)
